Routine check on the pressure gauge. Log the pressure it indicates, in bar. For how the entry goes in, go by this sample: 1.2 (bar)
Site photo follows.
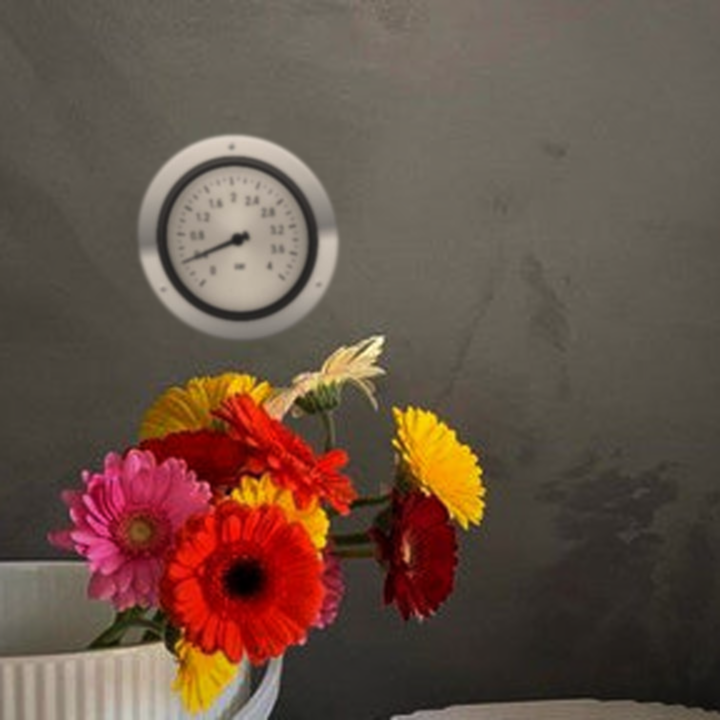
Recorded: 0.4 (bar)
